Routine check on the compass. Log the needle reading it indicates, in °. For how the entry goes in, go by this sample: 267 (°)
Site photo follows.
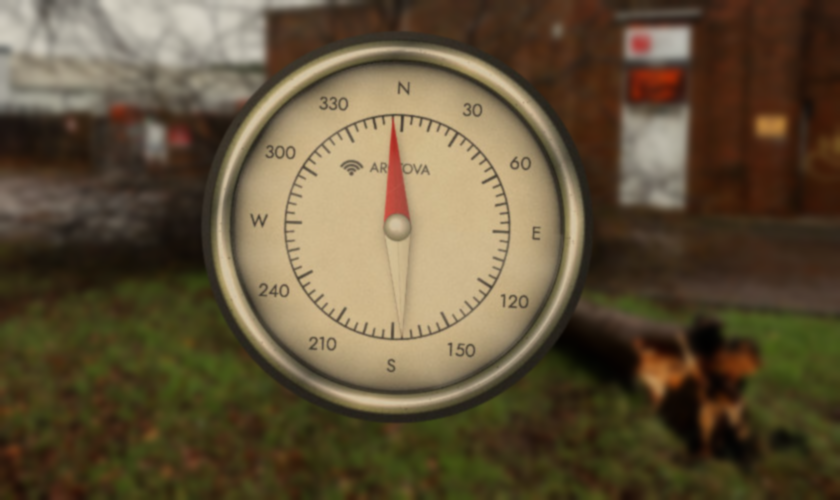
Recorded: 355 (°)
